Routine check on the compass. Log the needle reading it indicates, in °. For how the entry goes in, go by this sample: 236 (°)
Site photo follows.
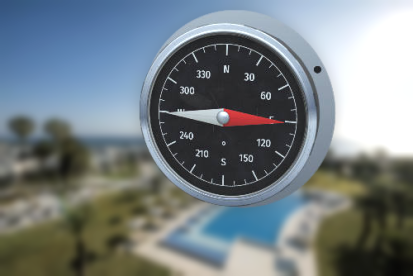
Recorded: 90 (°)
